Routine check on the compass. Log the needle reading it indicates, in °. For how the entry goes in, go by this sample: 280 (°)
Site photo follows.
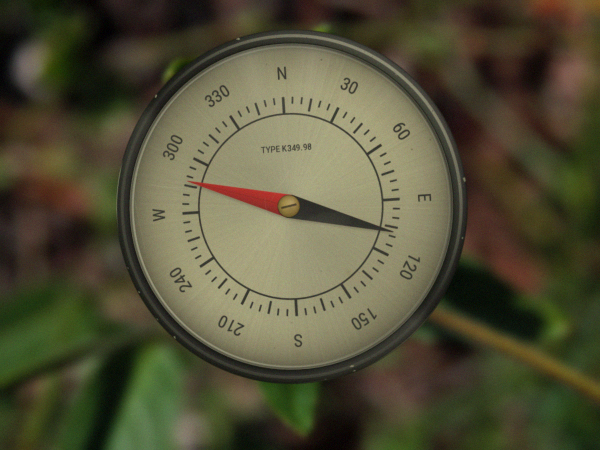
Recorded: 287.5 (°)
